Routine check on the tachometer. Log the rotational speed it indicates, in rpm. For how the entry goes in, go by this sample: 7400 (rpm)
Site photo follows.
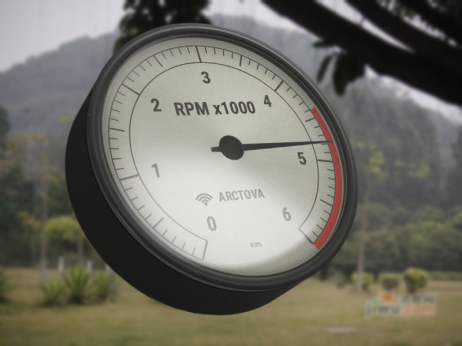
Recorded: 4800 (rpm)
